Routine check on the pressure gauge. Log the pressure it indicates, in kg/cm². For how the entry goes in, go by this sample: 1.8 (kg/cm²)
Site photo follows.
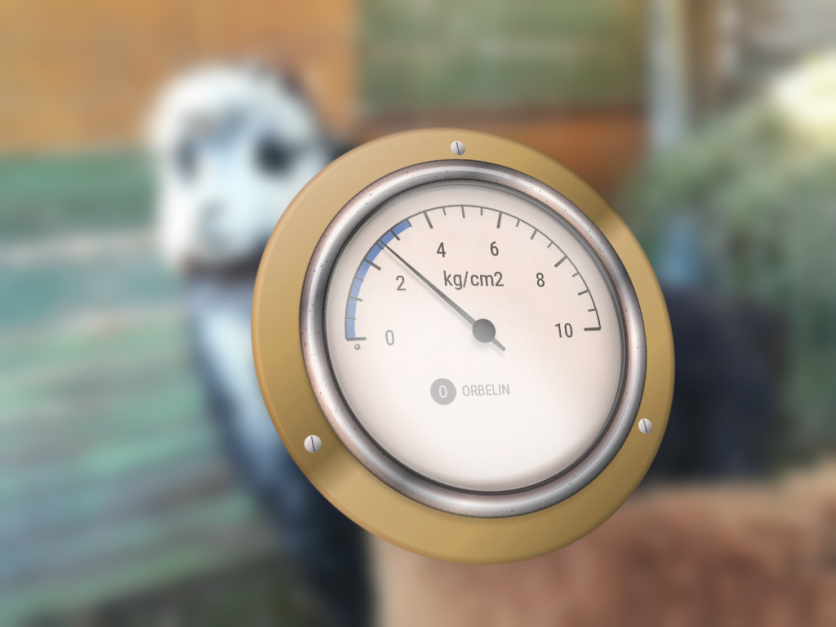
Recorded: 2.5 (kg/cm²)
